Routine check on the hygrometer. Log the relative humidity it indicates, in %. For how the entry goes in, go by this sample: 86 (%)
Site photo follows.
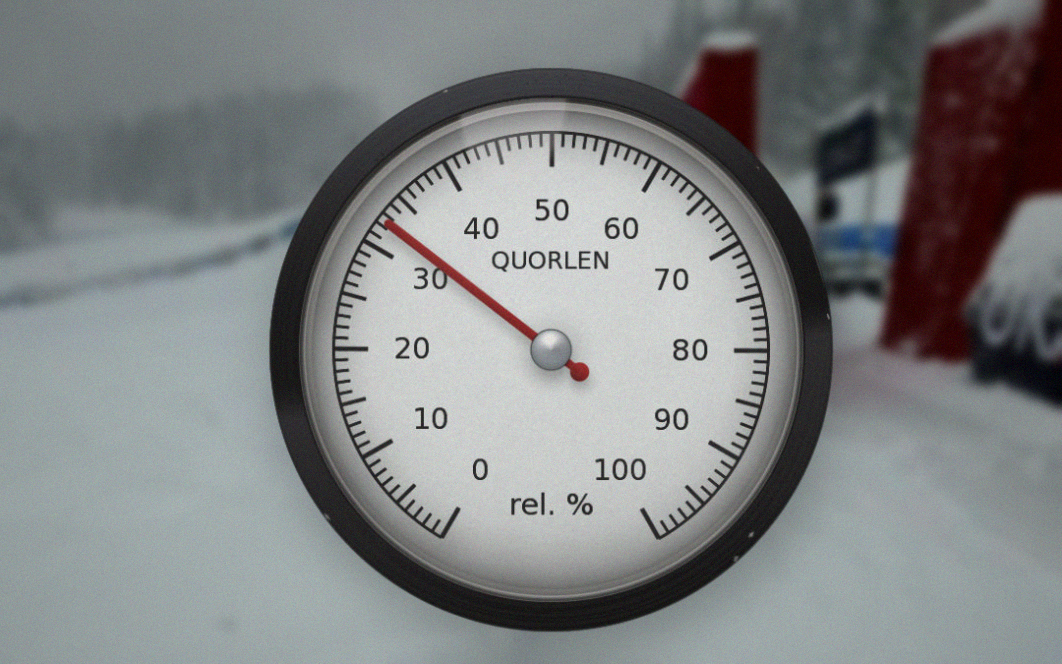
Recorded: 32.5 (%)
